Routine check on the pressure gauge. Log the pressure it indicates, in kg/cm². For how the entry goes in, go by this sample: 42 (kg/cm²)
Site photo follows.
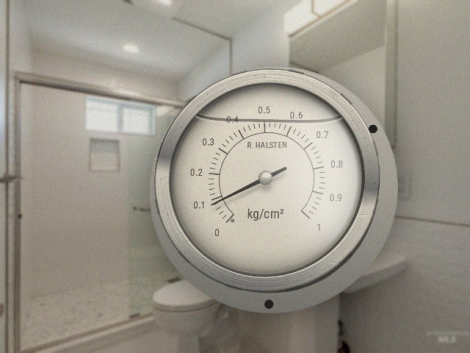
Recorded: 0.08 (kg/cm²)
